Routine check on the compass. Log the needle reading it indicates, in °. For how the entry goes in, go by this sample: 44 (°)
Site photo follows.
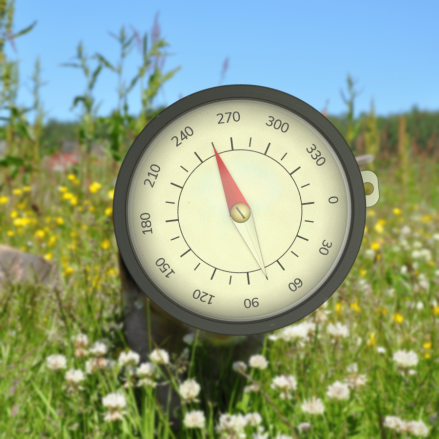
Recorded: 255 (°)
